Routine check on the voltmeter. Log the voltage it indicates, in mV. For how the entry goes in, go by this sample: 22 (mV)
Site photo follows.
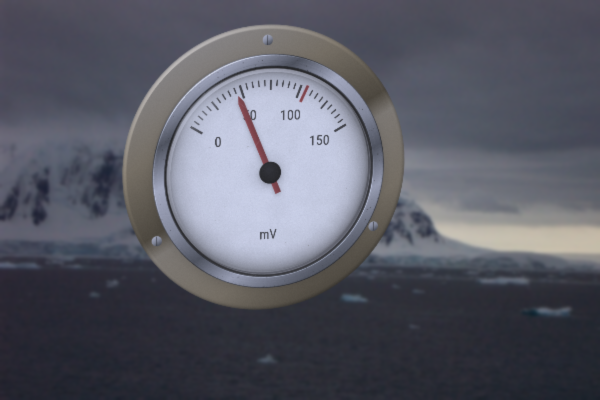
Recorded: 45 (mV)
